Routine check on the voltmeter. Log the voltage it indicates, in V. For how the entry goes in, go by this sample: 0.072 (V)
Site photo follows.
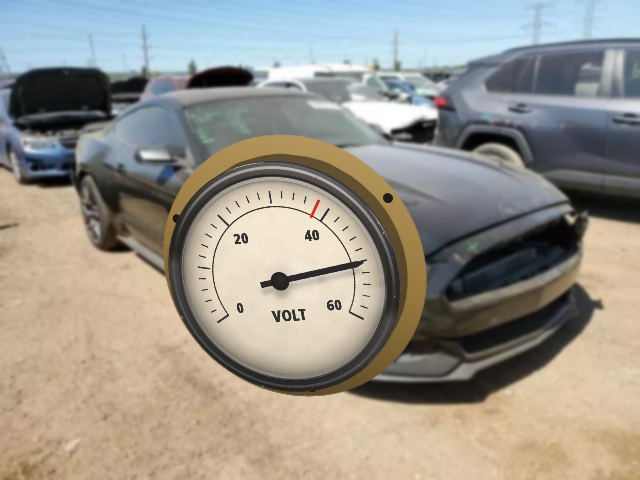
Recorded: 50 (V)
